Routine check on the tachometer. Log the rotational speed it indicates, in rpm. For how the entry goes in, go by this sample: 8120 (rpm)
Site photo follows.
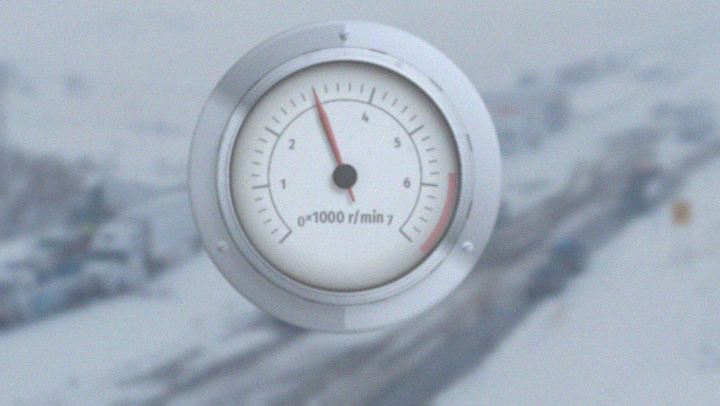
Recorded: 3000 (rpm)
